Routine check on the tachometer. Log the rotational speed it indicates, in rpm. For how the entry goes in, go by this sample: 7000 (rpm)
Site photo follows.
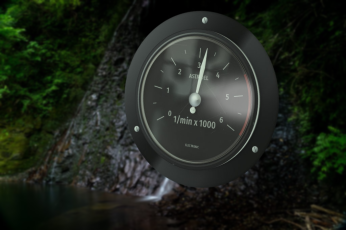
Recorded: 3250 (rpm)
